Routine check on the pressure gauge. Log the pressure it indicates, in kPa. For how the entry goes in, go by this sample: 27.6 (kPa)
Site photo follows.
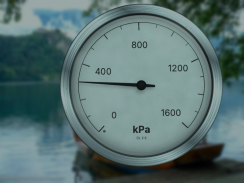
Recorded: 300 (kPa)
